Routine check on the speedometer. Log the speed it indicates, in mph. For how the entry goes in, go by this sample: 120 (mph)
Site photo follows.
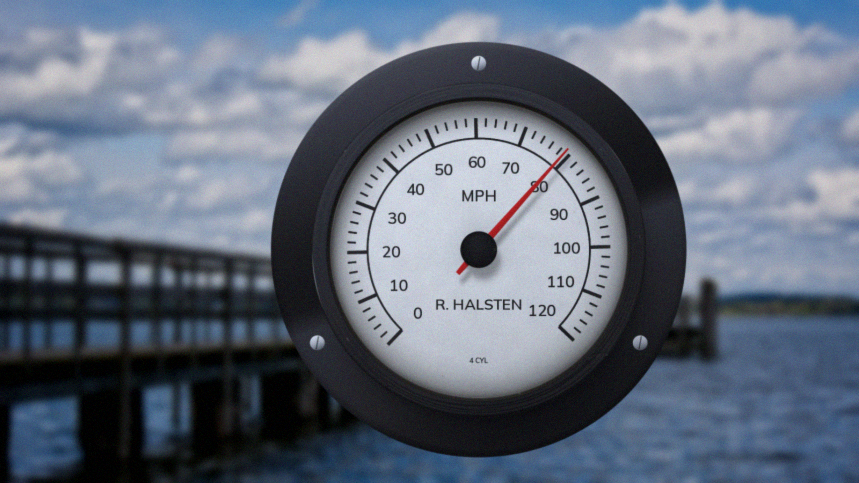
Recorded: 79 (mph)
